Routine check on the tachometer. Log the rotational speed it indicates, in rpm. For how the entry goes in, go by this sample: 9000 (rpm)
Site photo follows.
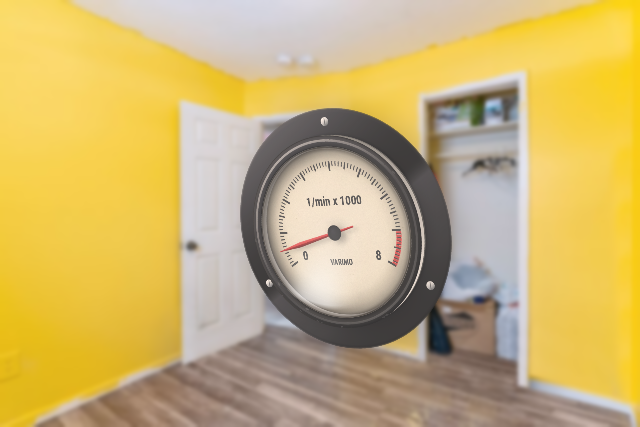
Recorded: 500 (rpm)
